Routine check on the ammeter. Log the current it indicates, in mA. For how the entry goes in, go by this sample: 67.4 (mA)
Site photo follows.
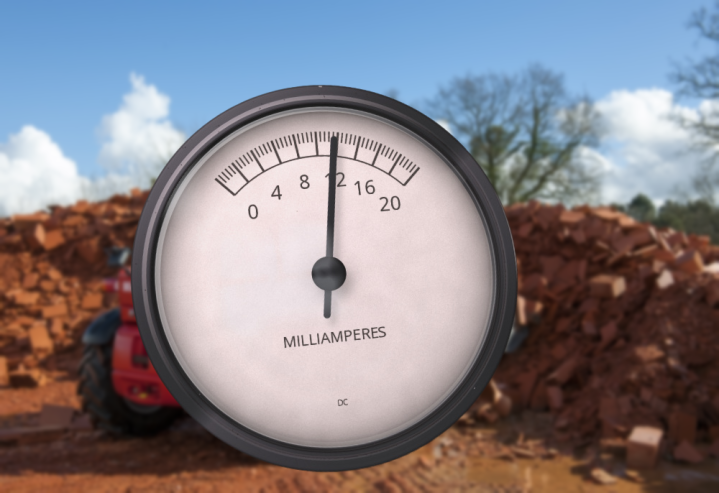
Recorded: 11.6 (mA)
